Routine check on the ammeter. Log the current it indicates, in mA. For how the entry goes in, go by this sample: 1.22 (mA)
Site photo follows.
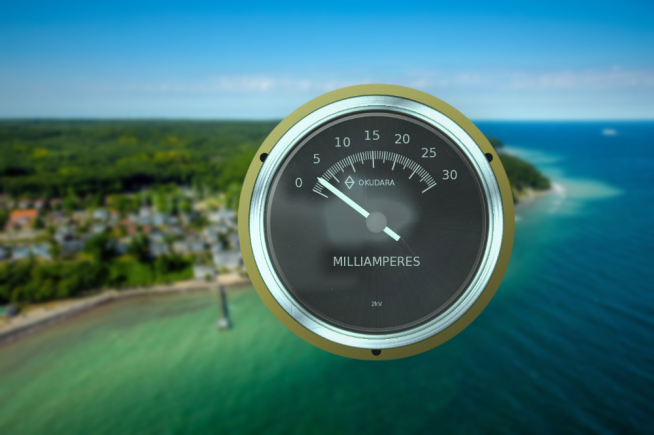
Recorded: 2.5 (mA)
